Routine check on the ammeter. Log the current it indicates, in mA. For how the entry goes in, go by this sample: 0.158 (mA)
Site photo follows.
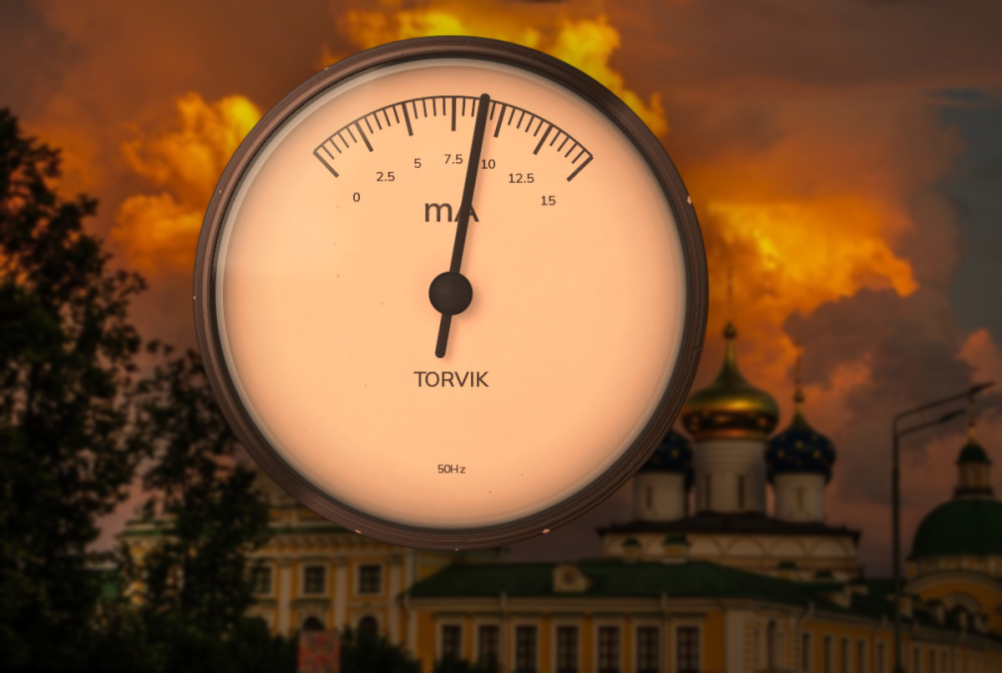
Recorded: 9 (mA)
